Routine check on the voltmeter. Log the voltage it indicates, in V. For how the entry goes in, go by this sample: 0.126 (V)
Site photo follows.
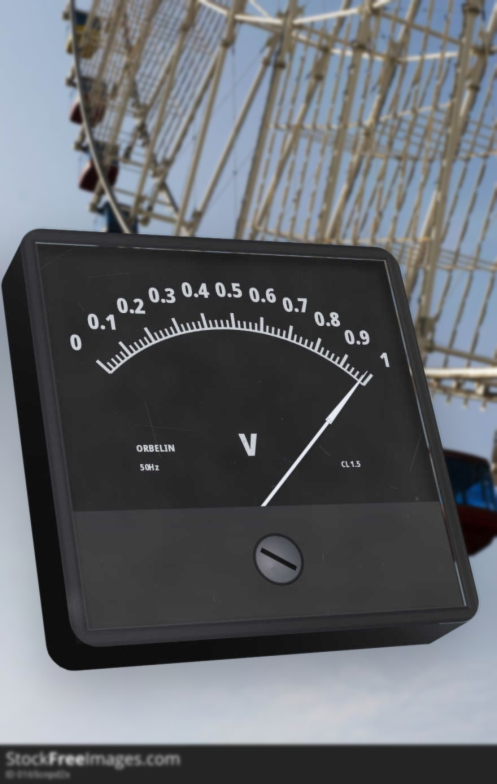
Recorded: 0.98 (V)
